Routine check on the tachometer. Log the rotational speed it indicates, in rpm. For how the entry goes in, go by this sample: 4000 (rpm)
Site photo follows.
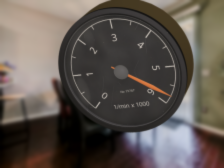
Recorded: 5750 (rpm)
